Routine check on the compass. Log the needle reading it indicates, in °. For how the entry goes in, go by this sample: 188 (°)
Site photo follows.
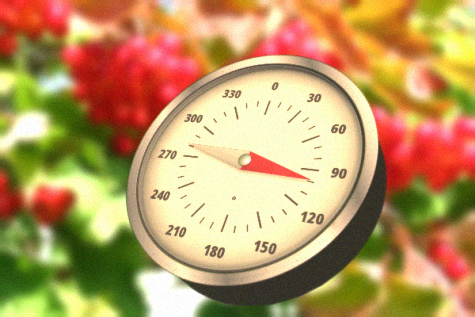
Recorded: 100 (°)
